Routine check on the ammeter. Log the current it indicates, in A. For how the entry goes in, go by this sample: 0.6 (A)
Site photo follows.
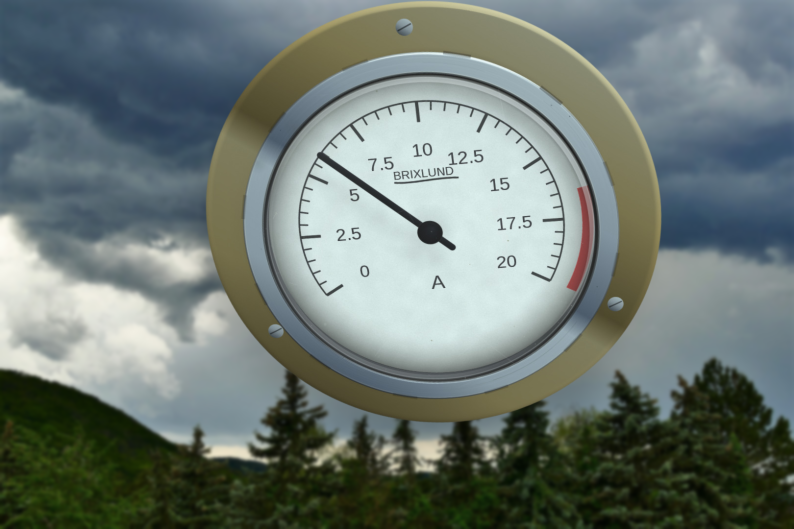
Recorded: 6 (A)
